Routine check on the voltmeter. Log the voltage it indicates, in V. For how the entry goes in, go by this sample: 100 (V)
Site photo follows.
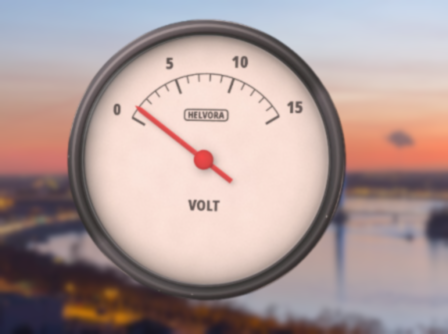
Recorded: 1 (V)
